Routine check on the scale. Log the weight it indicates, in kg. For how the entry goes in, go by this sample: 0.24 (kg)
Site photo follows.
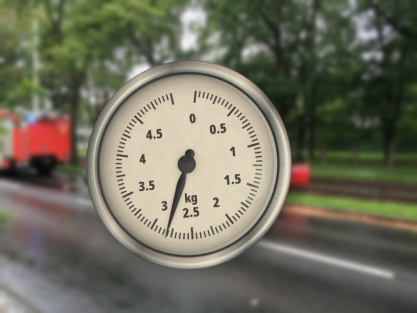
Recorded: 2.8 (kg)
